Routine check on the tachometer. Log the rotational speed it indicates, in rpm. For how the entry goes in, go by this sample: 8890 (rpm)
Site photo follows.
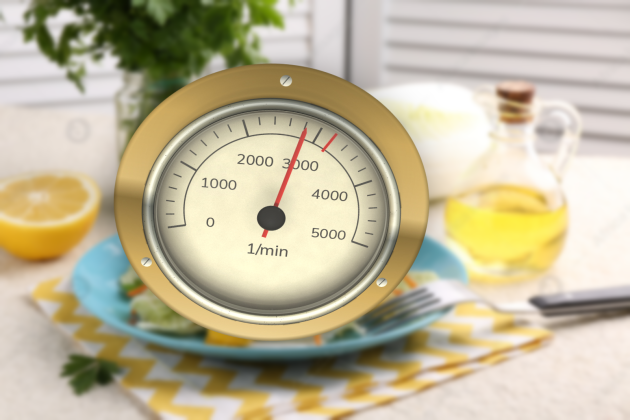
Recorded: 2800 (rpm)
